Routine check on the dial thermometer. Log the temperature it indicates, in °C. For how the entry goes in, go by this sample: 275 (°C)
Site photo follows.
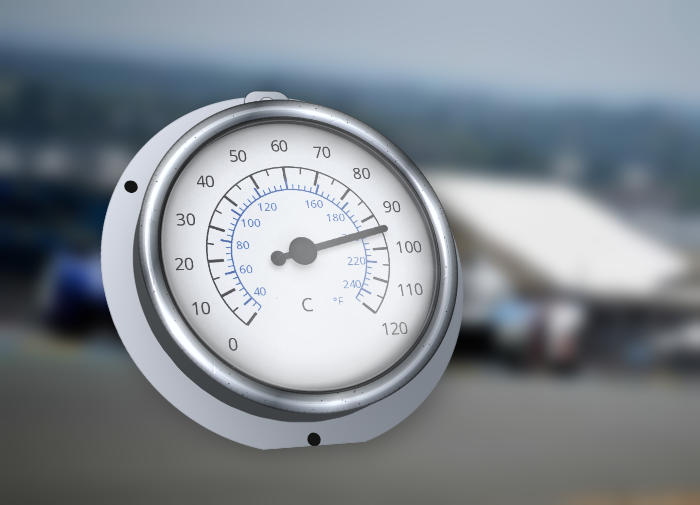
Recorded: 95 (°C)
